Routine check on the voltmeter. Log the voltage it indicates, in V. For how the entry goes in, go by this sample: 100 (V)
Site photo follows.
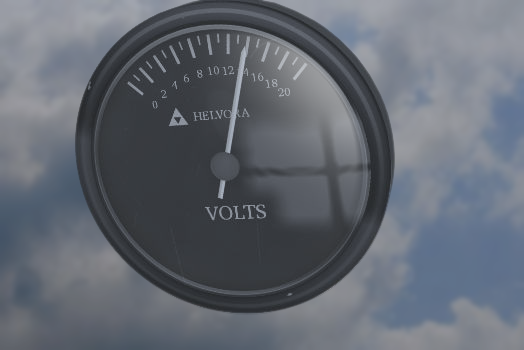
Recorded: 14 (V)
